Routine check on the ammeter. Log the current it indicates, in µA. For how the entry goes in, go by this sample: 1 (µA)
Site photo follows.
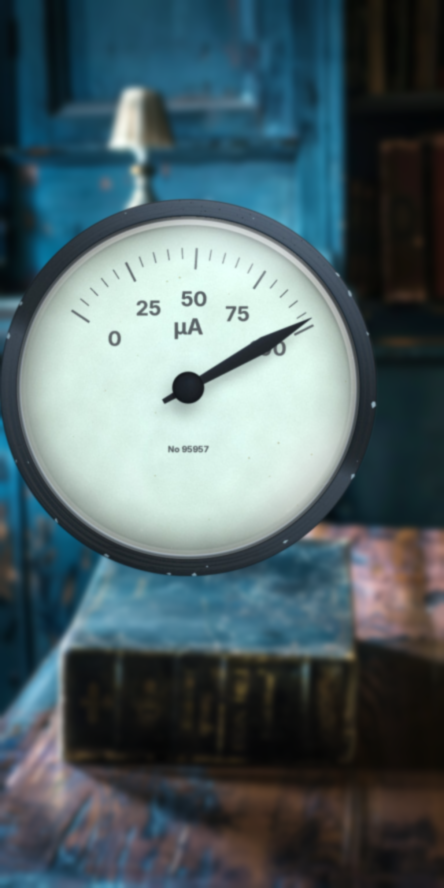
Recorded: 97.5 (µA)
